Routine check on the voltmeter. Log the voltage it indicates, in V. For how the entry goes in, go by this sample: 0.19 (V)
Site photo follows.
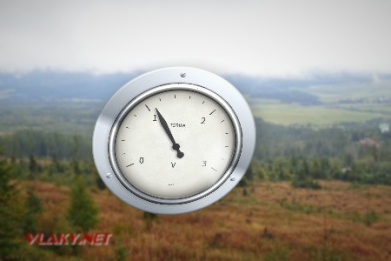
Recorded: 1.1 (V)
